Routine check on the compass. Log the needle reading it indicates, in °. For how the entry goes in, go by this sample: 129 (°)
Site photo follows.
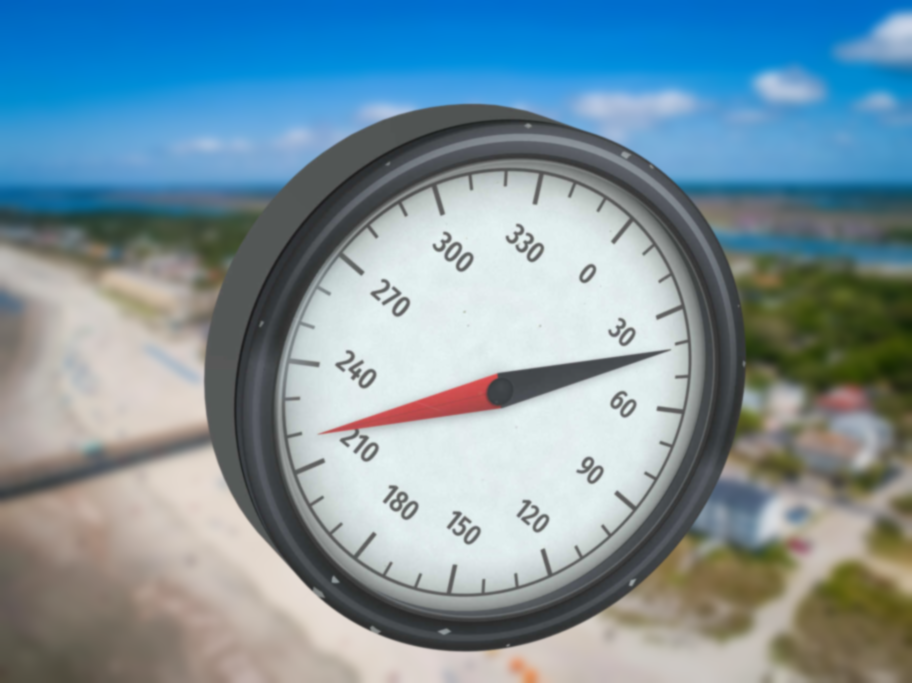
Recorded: 220 (°)
